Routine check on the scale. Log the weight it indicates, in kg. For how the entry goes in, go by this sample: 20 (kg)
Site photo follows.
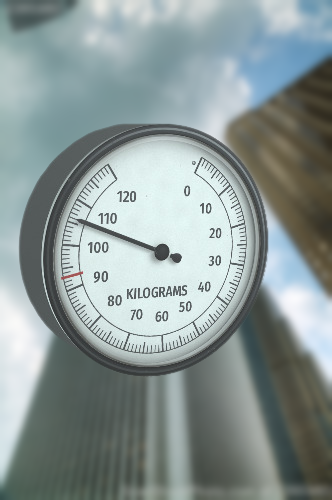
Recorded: 106 (kg)
